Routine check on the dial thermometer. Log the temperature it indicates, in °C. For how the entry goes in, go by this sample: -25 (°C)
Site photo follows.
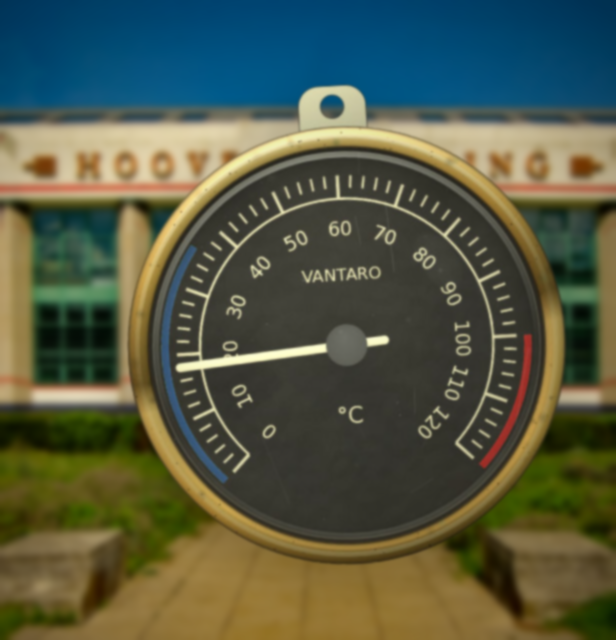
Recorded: 18 (°C)
